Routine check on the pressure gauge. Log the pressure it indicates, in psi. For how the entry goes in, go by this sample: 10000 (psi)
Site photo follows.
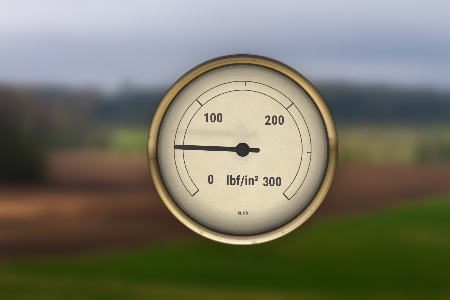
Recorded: 50 (psi)
